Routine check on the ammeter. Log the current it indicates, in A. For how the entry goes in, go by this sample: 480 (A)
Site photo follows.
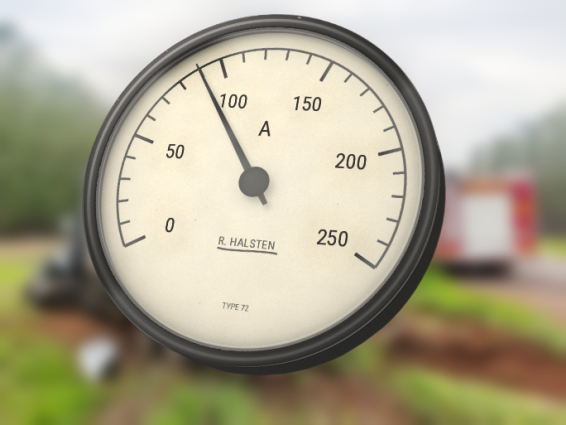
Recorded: 90 (A)
